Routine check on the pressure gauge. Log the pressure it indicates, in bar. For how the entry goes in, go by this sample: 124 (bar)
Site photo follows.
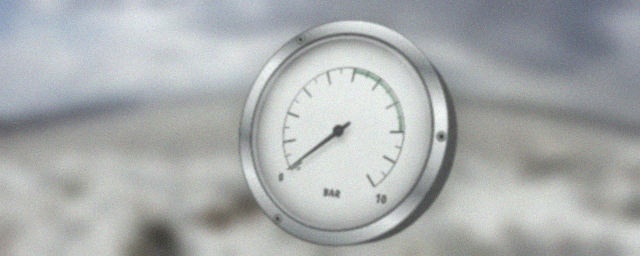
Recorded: 0 (bar)
